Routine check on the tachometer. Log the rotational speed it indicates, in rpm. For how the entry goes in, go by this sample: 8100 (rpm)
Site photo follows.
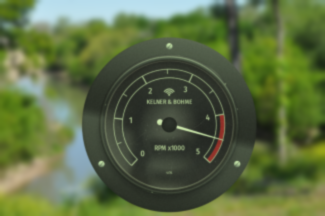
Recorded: 4500 (rpm)
